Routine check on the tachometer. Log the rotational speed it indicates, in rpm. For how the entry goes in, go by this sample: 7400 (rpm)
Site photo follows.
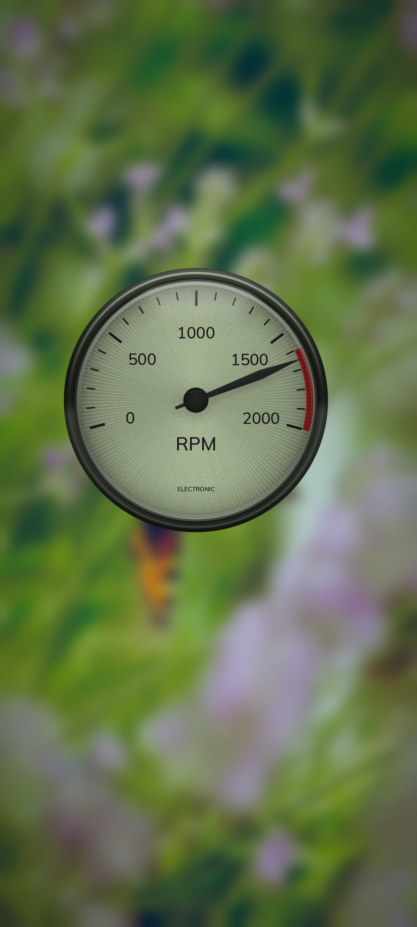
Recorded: 1650 (rpm)
